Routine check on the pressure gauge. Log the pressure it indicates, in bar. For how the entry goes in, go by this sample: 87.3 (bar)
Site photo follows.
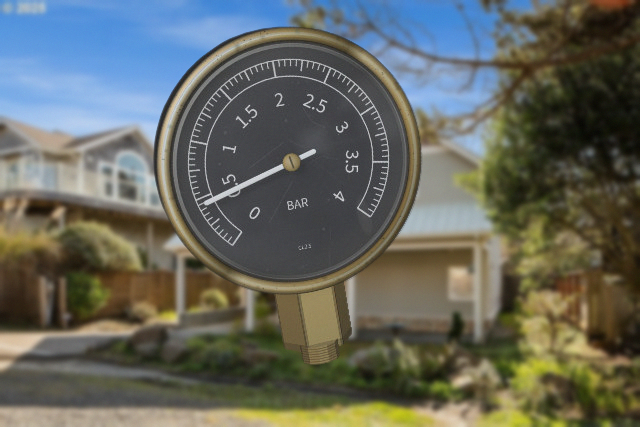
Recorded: 0.45 (bar)
